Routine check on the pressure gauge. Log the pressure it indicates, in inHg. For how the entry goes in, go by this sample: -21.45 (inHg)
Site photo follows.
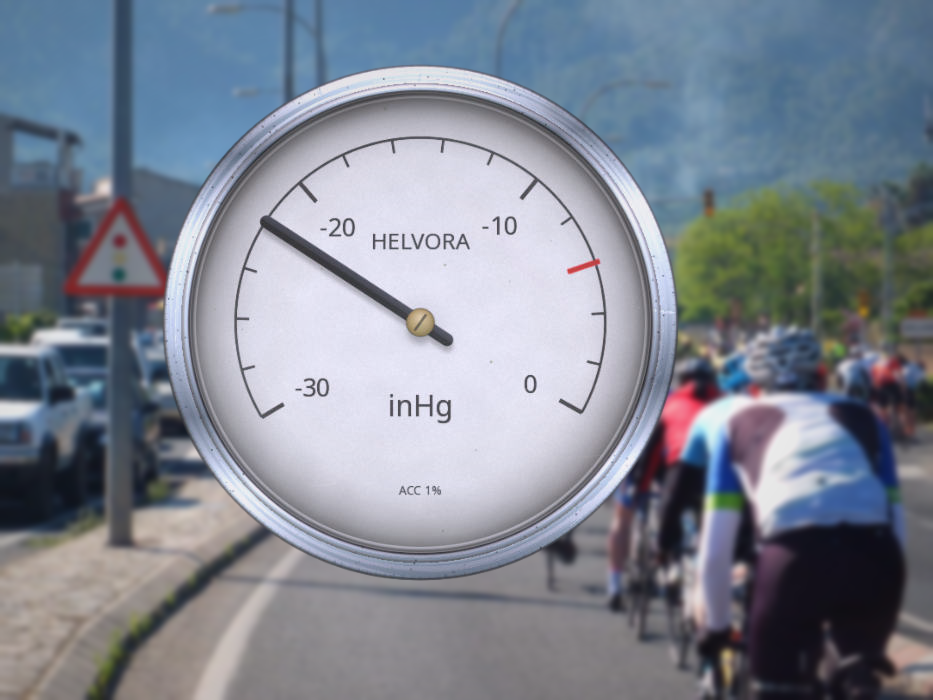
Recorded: -22 (inHg)
